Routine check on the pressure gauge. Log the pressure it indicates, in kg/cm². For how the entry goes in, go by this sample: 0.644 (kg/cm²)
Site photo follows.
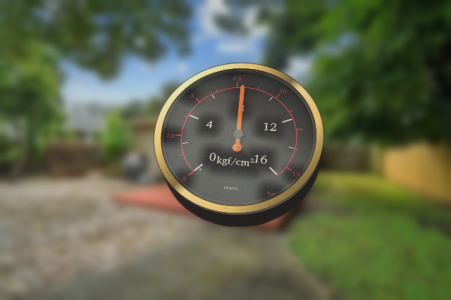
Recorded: 8 (kg/cm²)
